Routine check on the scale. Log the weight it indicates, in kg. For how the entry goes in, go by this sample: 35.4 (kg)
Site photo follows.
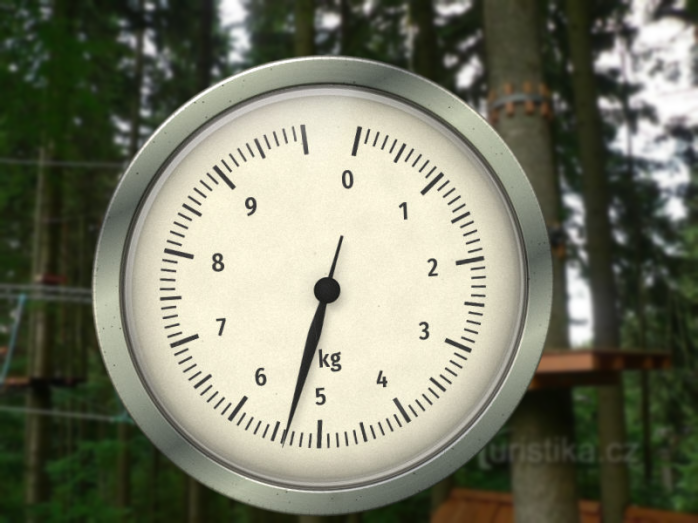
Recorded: 5.4 (kg)
